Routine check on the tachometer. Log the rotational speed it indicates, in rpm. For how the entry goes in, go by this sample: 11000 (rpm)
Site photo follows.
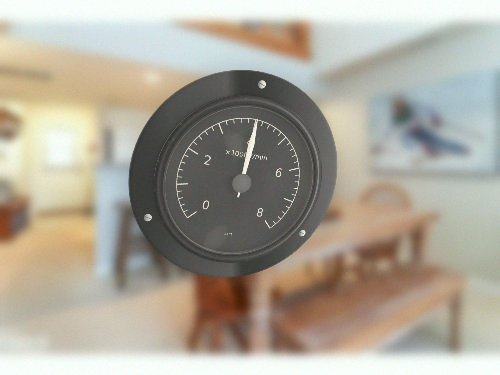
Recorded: 4000 (rpm)
